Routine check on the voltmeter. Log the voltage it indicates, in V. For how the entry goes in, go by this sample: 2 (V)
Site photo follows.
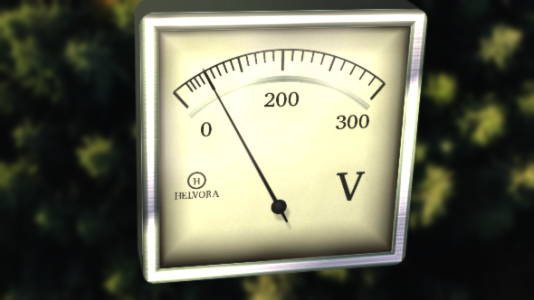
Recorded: 100 (V)
